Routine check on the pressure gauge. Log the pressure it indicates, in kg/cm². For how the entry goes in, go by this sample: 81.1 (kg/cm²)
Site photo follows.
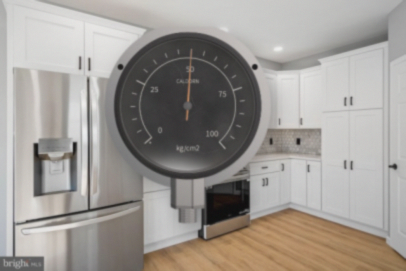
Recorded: 50 (kg/cm²)
